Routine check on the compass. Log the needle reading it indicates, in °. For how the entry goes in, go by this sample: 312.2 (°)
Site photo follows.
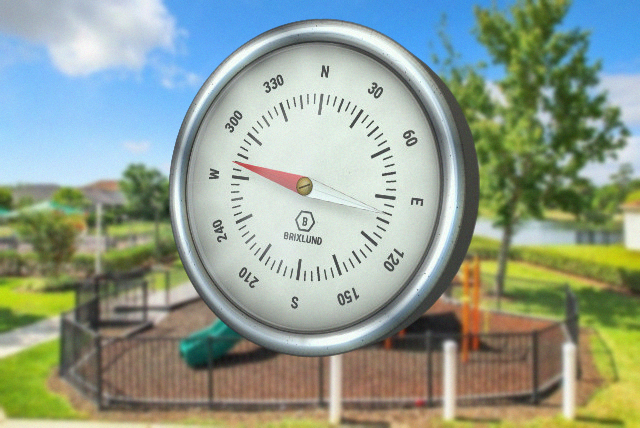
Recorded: 280 (°)
